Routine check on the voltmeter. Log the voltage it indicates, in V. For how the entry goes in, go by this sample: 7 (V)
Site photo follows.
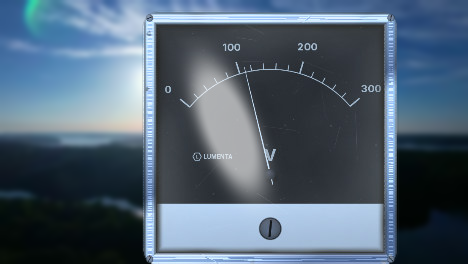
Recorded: 110 (V)
